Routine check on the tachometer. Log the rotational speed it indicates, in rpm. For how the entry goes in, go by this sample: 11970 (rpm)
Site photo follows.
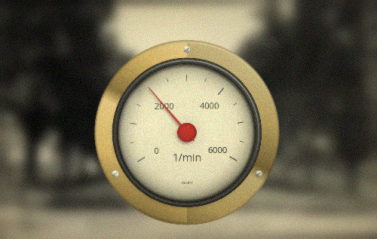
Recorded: 2000 (rpm)
